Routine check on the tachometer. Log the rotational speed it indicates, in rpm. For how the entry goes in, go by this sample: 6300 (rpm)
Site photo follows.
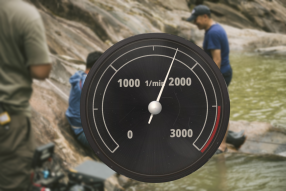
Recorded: 1750 (rpm)
